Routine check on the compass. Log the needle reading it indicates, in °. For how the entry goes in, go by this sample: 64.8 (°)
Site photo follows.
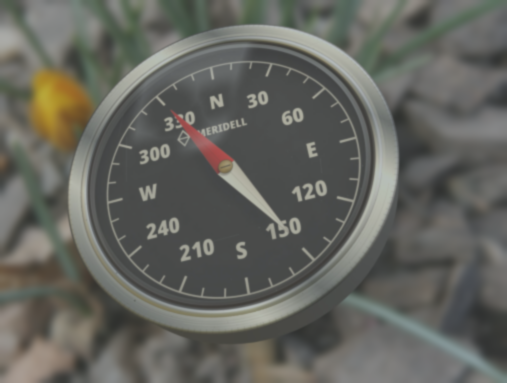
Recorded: 330 (°)
